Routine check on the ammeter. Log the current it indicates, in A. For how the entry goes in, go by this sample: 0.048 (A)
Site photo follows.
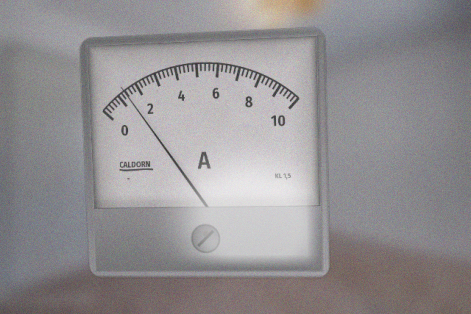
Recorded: 1.4 (A)
